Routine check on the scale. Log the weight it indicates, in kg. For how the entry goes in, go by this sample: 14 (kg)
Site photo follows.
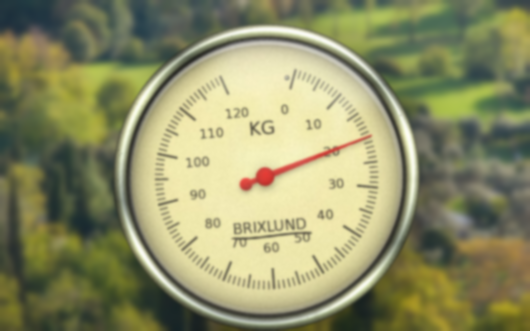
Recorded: 20 (kg)
